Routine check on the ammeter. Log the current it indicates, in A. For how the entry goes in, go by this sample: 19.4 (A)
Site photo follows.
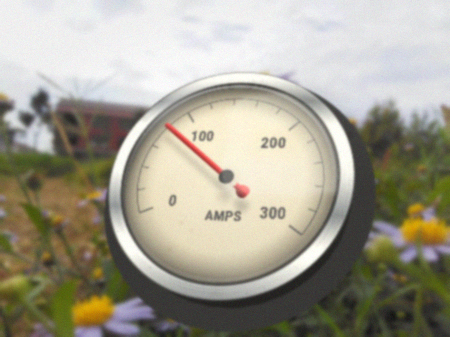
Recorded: 80 (A)
